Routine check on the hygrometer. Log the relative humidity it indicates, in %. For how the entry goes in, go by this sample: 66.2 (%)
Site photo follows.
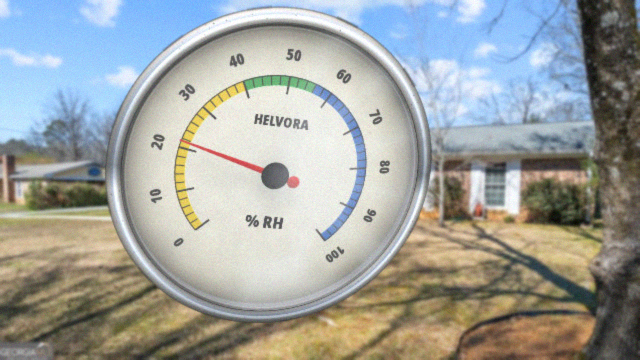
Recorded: 22 (%)
